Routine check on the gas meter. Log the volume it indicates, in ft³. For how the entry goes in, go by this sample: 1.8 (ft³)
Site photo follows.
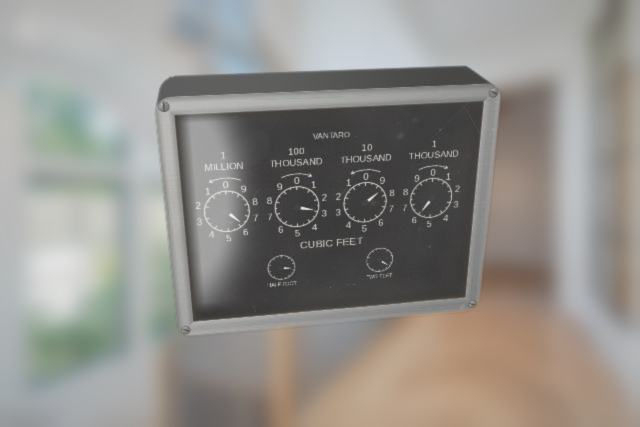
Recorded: 628600 (ft³)
